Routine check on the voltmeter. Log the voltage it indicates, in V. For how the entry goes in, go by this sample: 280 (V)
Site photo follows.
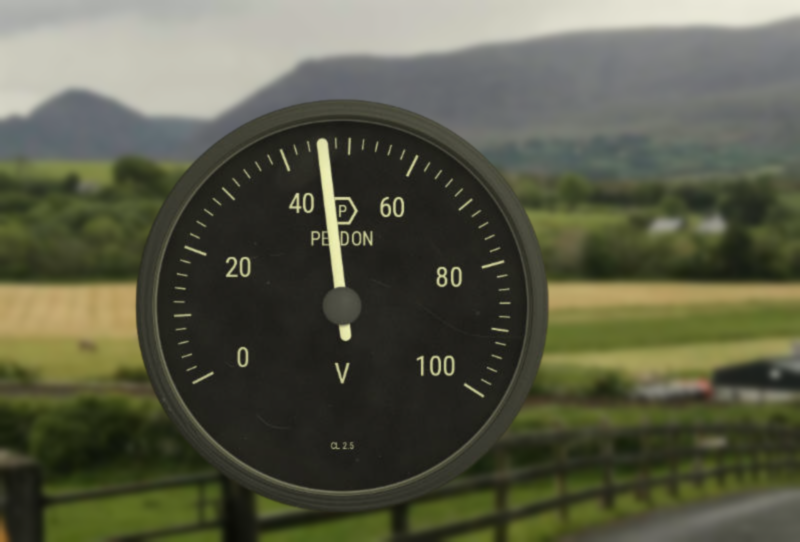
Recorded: 46 (V)
